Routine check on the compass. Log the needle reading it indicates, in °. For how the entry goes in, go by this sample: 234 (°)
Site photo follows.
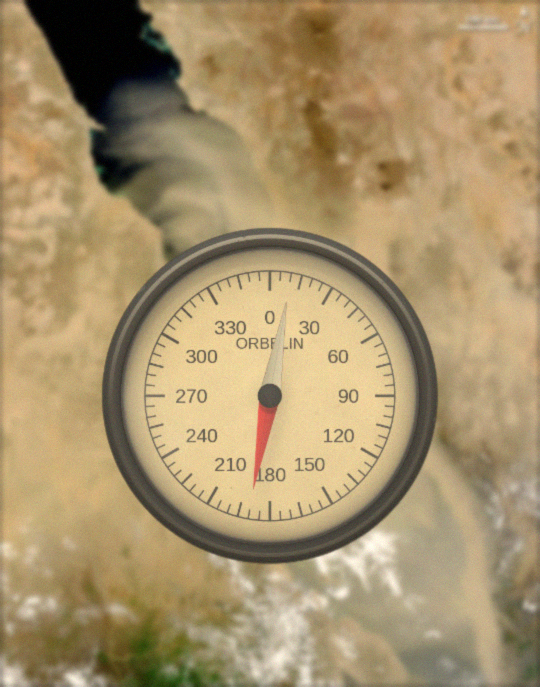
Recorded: 190 (°)
